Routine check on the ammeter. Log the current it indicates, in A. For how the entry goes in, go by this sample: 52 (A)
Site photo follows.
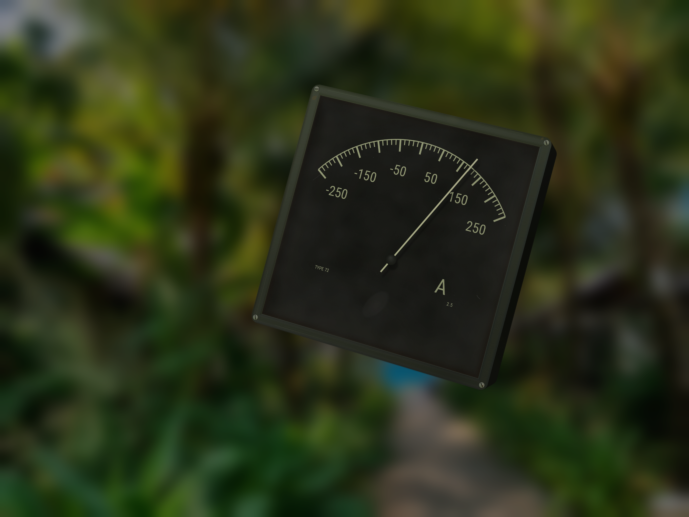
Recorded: 120 (A)
